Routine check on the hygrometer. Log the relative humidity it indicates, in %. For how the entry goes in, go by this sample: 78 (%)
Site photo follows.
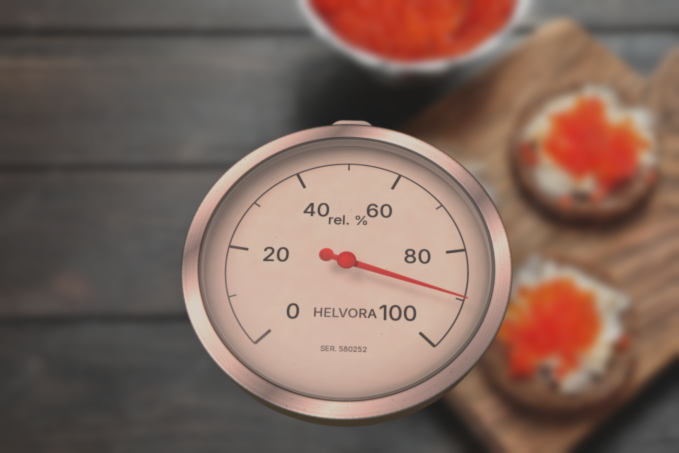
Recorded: 90 (%)
